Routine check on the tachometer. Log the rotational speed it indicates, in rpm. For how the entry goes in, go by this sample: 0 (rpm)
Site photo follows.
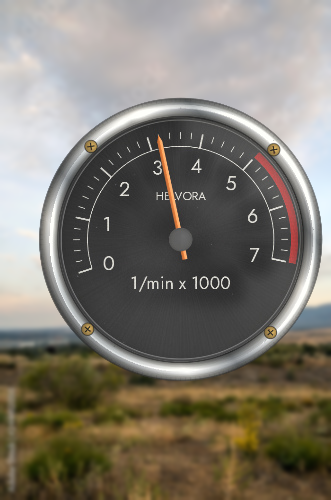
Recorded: 3200 (rpm)
